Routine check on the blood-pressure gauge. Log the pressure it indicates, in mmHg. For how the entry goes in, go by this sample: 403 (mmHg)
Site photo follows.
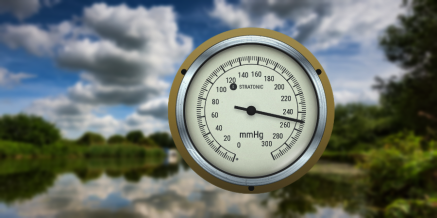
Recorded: 250 (mmHg)
